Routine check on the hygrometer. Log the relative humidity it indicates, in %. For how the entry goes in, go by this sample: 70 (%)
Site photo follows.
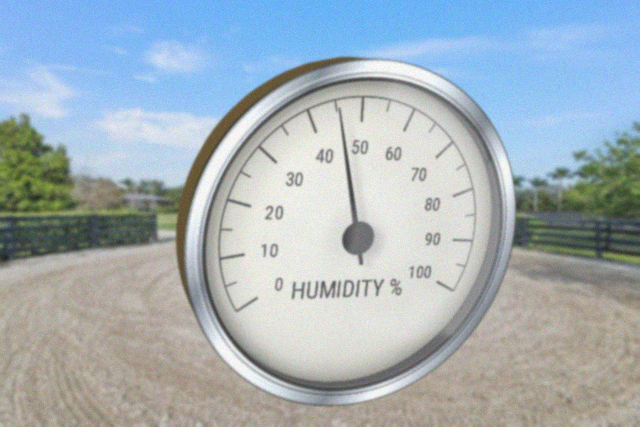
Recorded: 45 (%)
